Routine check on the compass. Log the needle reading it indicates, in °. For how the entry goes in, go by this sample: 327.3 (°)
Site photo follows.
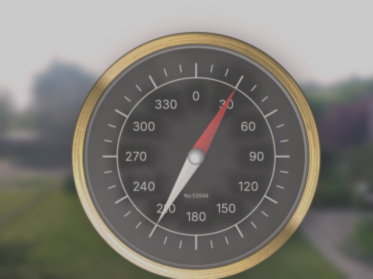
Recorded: 30 (°)
